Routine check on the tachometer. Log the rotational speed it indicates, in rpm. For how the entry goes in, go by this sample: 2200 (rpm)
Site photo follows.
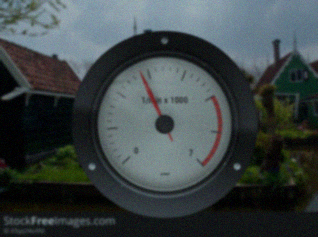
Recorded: 2800 (rpm)
